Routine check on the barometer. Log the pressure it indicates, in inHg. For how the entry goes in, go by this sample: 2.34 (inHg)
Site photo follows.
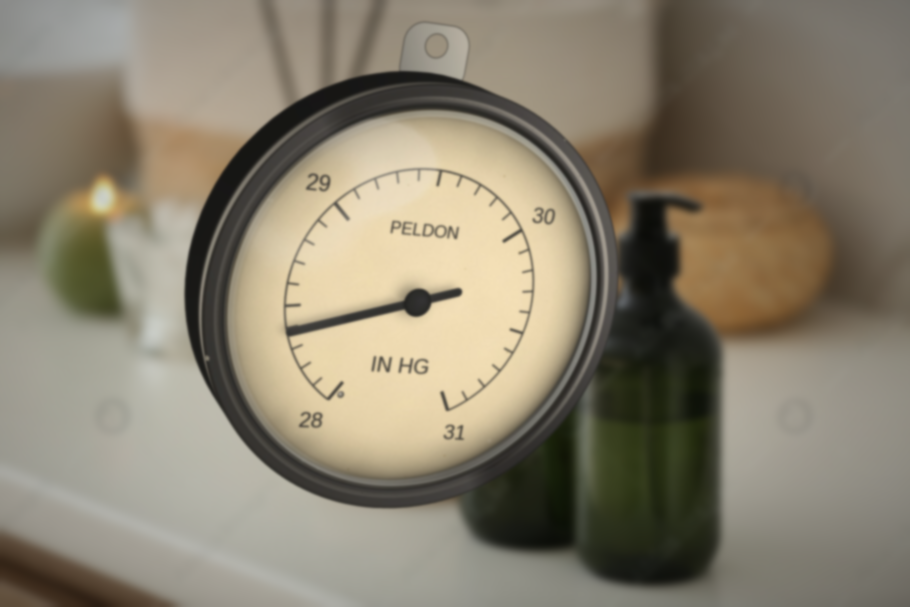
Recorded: 28.4 (inHg)
